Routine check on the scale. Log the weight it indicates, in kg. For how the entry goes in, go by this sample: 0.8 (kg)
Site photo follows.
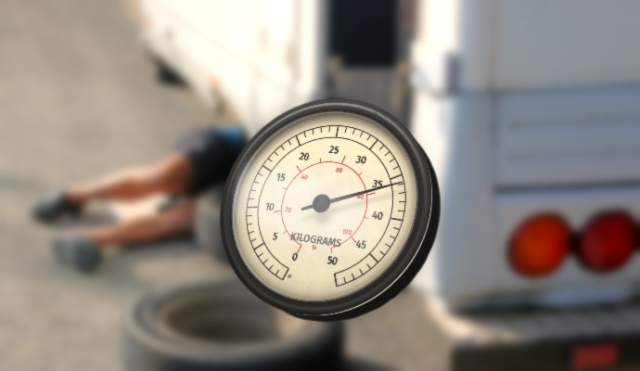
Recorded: 36 (kg)
